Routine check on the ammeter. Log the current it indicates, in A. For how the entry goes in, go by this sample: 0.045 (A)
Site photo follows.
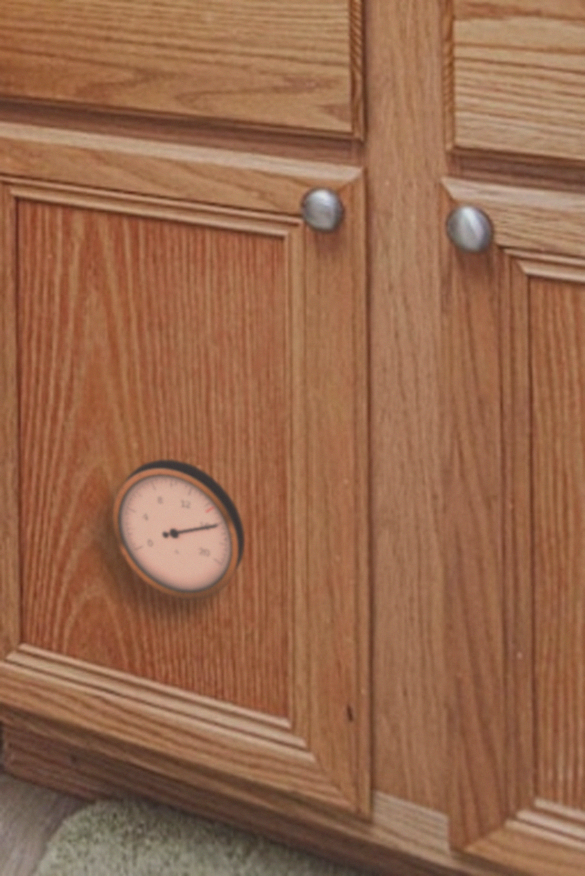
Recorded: 16 (A)
